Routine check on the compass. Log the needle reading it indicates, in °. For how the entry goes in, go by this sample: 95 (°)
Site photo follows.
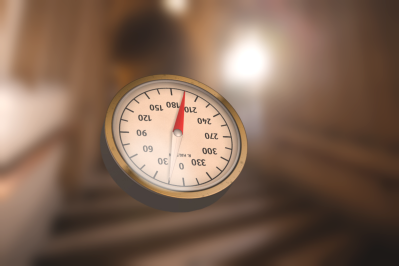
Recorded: 195 (°)
